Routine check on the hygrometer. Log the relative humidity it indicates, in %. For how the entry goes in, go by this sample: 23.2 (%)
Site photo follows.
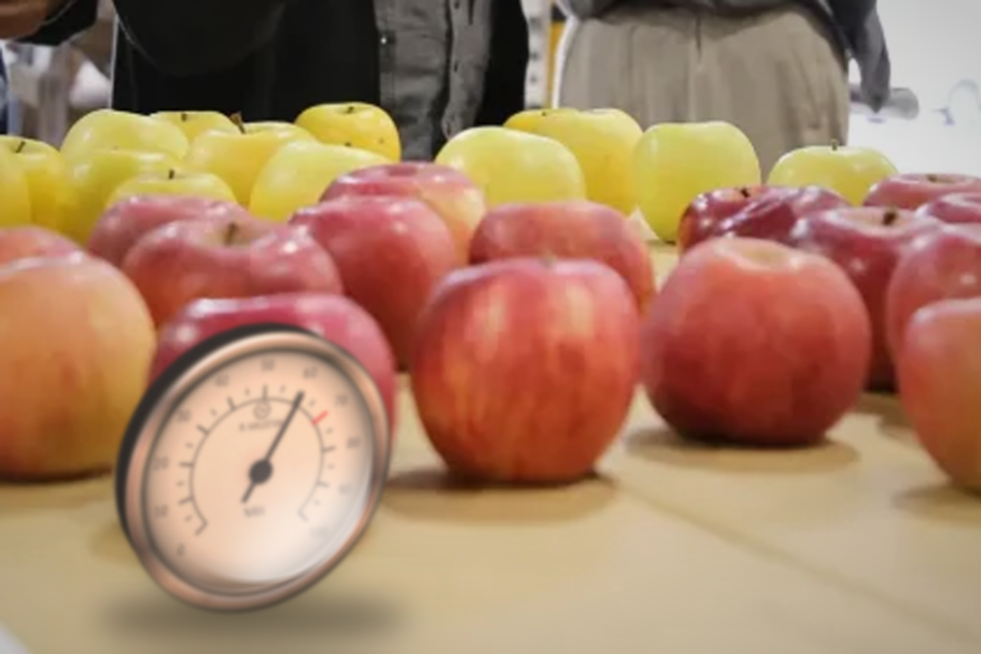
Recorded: 60 (%)
